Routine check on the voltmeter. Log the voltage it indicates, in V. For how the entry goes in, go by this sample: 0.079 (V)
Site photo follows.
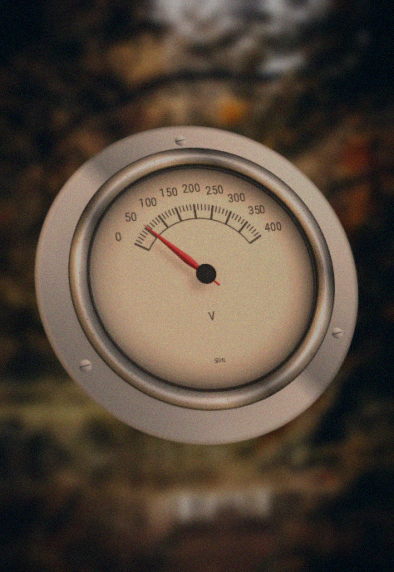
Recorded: 50 (V)
